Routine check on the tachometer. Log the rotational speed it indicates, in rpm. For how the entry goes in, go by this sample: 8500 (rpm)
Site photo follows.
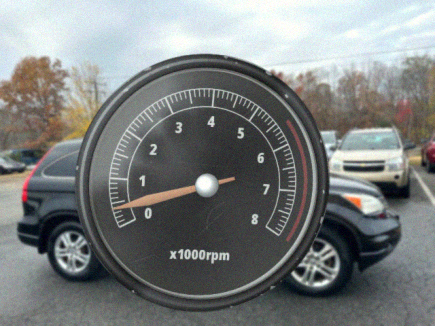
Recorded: 400 (rpm)
